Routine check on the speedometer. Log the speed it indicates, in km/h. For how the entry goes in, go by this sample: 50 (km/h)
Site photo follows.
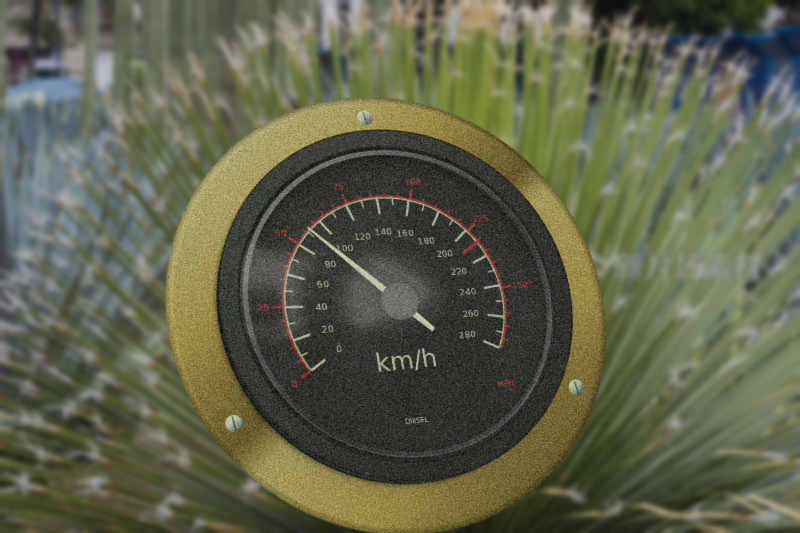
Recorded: 90 (km/h)
